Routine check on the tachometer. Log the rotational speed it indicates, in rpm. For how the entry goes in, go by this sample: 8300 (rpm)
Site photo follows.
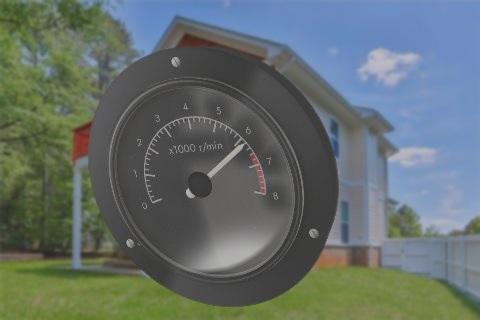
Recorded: 6200 (rpm)
